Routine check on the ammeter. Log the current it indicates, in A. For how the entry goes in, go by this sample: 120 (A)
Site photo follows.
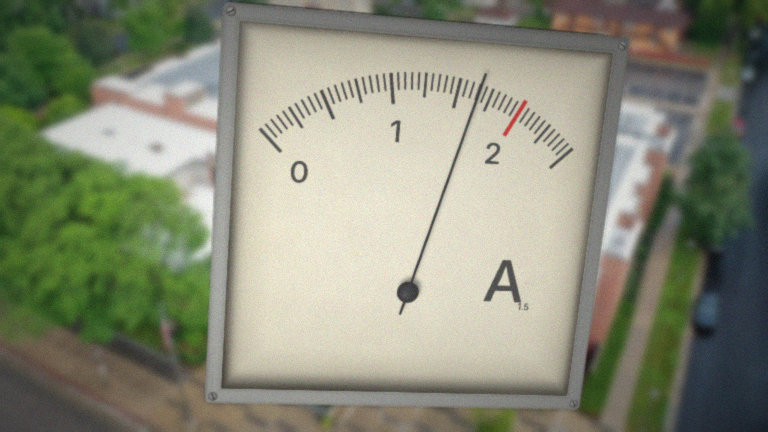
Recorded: 1.65 (A)
